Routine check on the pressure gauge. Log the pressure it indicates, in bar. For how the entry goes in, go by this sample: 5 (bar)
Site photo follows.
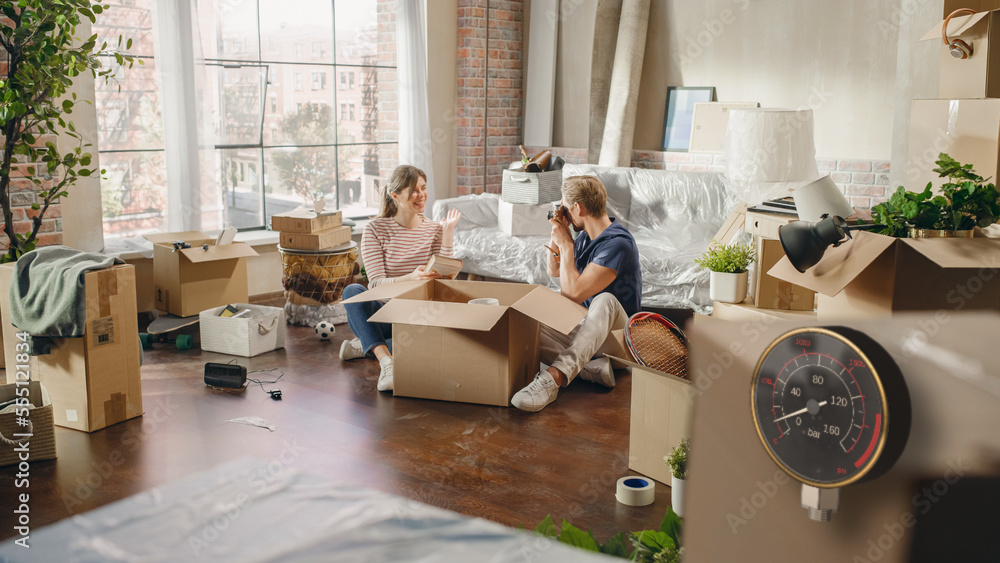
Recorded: 10 (bar)
